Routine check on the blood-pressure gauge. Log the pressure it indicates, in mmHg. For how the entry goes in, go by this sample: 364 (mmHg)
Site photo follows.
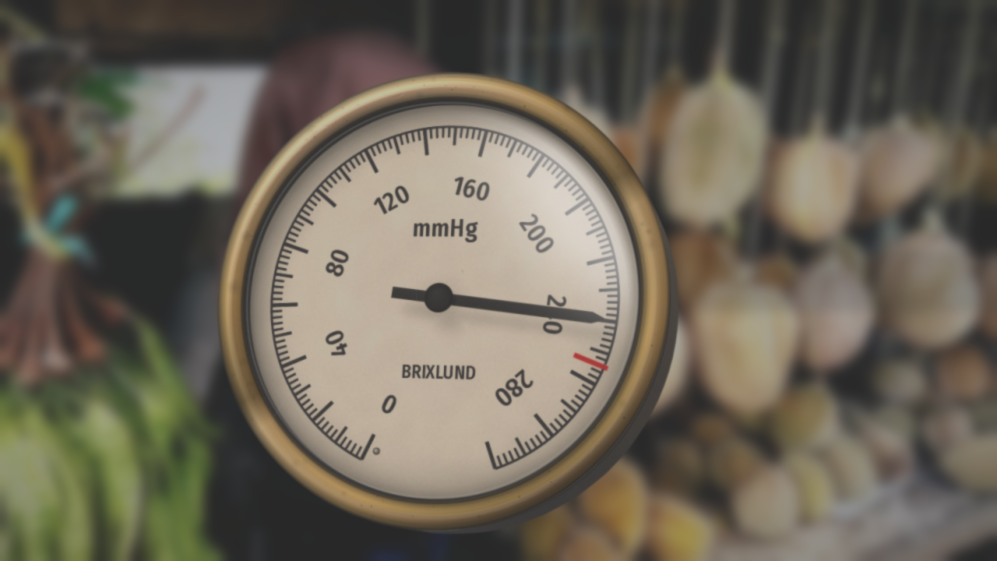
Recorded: 240 (mmHg)
